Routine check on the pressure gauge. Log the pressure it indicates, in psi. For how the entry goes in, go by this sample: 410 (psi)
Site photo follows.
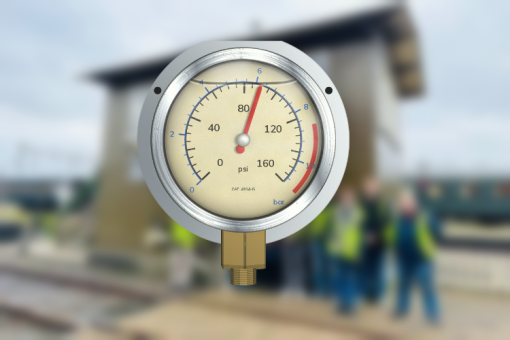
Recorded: 90 (psi)
